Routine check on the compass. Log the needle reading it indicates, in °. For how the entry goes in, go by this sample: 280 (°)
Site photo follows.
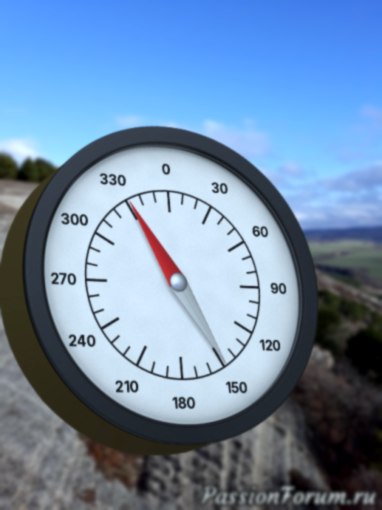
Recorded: 330 (°)
